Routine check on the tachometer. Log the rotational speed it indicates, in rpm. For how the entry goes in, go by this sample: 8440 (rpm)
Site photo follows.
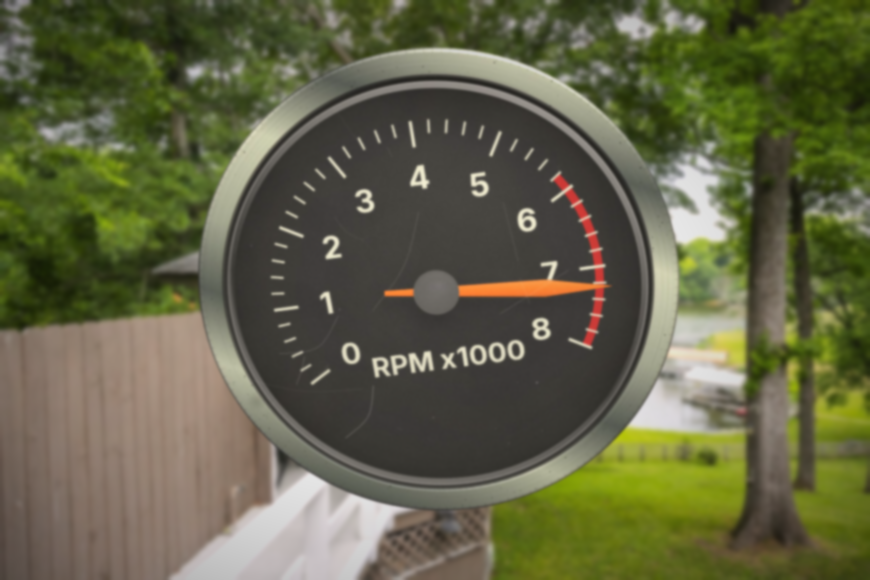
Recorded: 7200 (rpm)
